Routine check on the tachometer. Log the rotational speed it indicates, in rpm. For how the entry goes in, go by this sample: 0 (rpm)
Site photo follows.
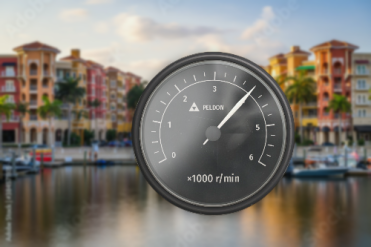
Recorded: 4000 (rpm)
